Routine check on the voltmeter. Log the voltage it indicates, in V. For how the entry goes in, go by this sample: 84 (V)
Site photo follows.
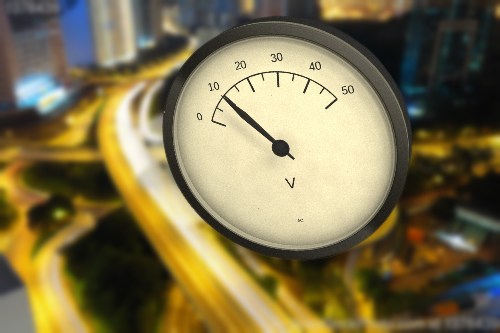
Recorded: 10 (V)
